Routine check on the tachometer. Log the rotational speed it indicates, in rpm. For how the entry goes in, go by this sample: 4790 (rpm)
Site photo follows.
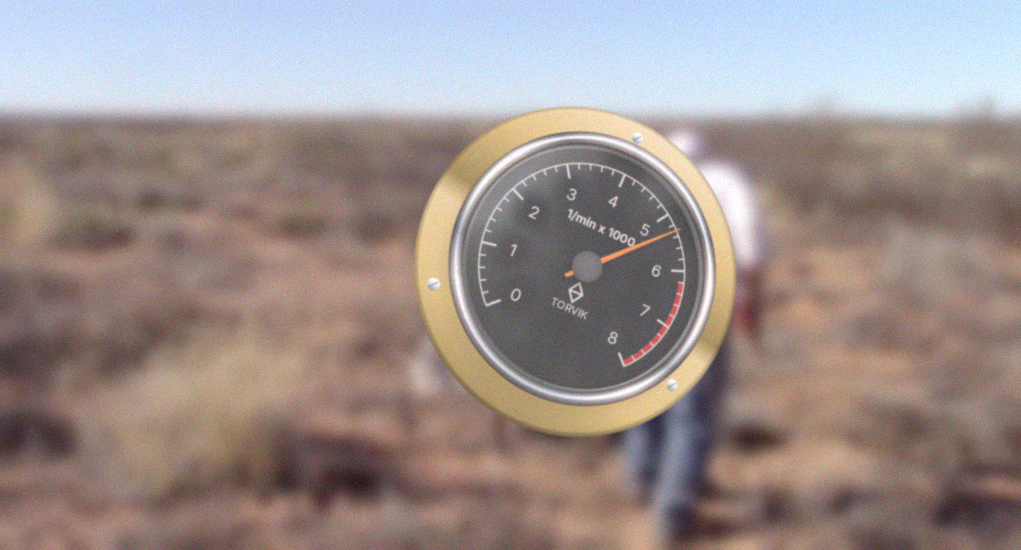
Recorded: 5300 (rpm)
